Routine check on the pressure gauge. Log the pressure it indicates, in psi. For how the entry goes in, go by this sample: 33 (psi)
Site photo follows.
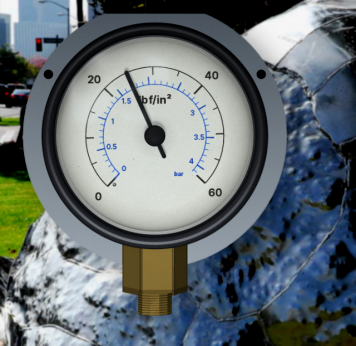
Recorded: 25 (psi)
